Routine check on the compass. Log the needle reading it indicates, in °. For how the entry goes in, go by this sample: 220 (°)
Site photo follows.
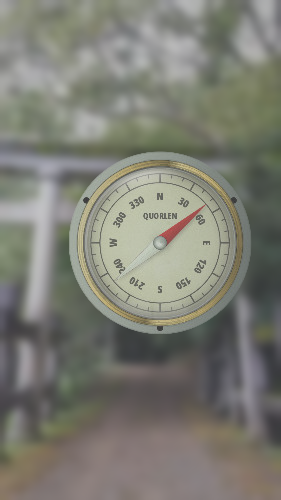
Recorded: 50 (°)
